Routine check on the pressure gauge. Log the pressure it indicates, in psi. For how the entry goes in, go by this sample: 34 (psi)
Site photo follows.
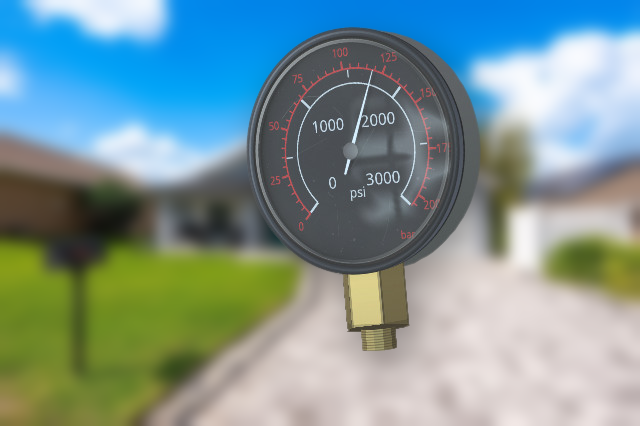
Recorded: 1750 (psi)
